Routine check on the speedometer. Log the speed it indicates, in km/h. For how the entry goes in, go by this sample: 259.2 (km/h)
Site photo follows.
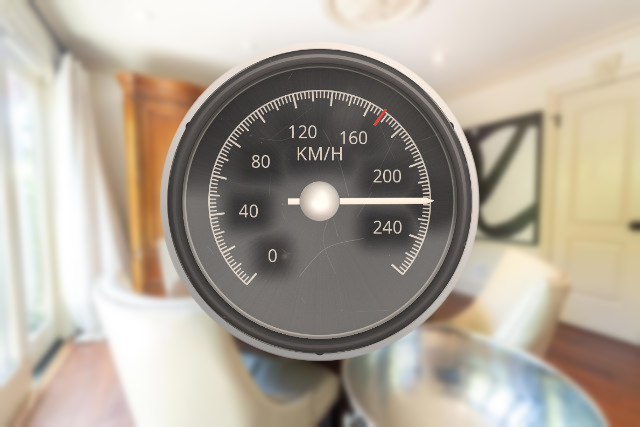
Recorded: 220 (km/h)
